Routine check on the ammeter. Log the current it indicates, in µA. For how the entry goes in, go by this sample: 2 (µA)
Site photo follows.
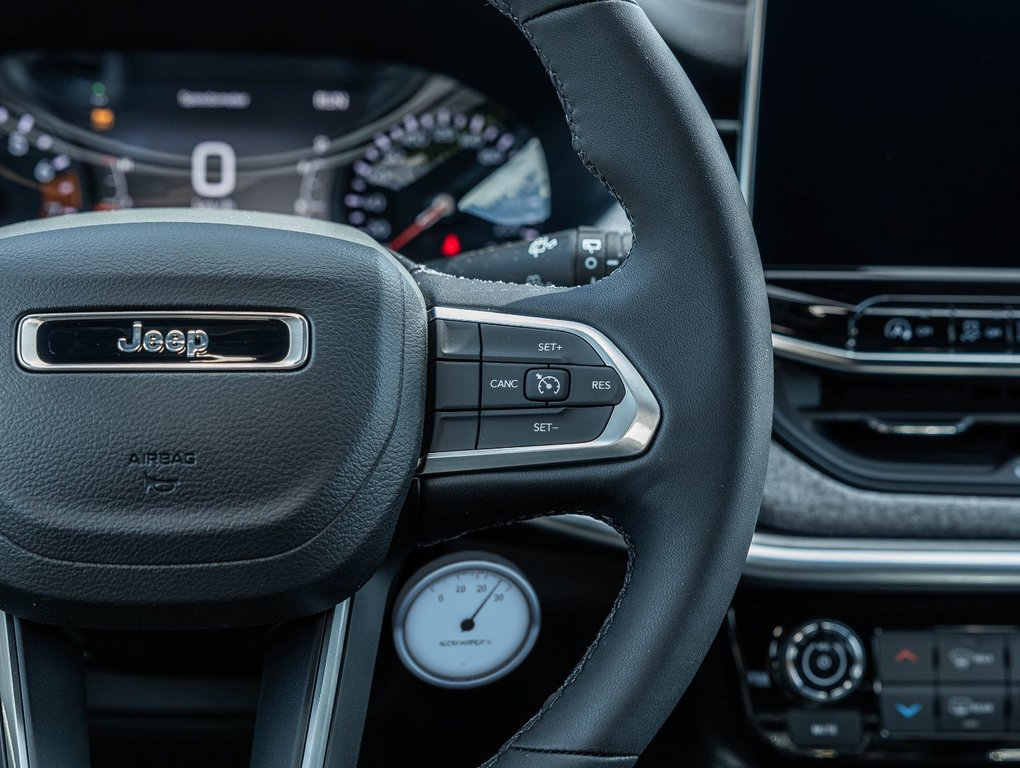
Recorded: 25 (µA)
